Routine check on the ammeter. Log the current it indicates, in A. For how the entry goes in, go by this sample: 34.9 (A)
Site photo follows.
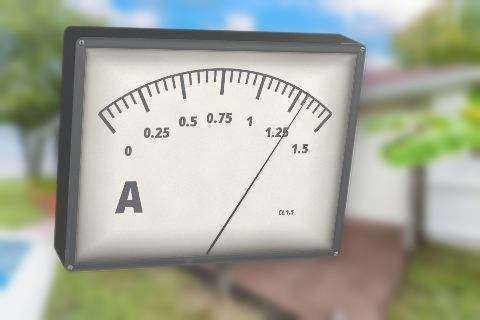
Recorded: 1.3 (A)
